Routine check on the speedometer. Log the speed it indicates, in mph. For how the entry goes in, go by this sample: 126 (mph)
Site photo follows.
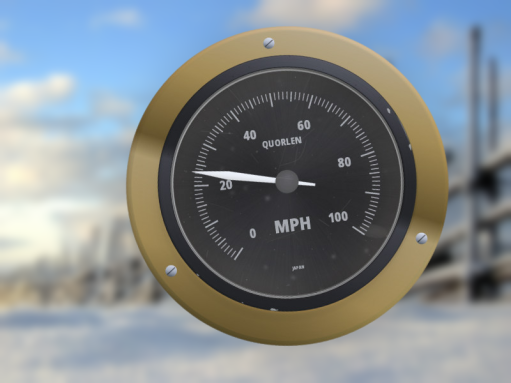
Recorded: 23 (mph)
